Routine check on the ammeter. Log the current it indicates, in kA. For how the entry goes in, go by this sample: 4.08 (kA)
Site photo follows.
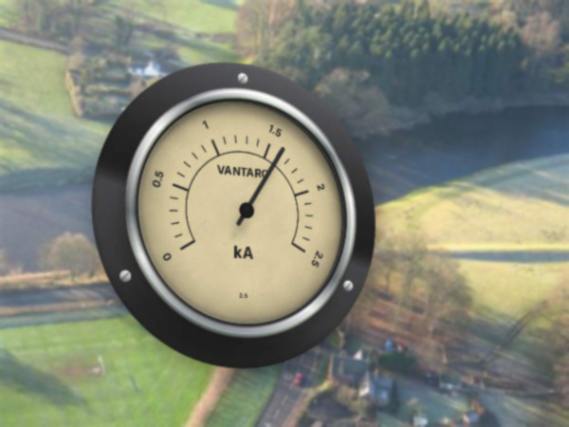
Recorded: 1.6 (kA)
